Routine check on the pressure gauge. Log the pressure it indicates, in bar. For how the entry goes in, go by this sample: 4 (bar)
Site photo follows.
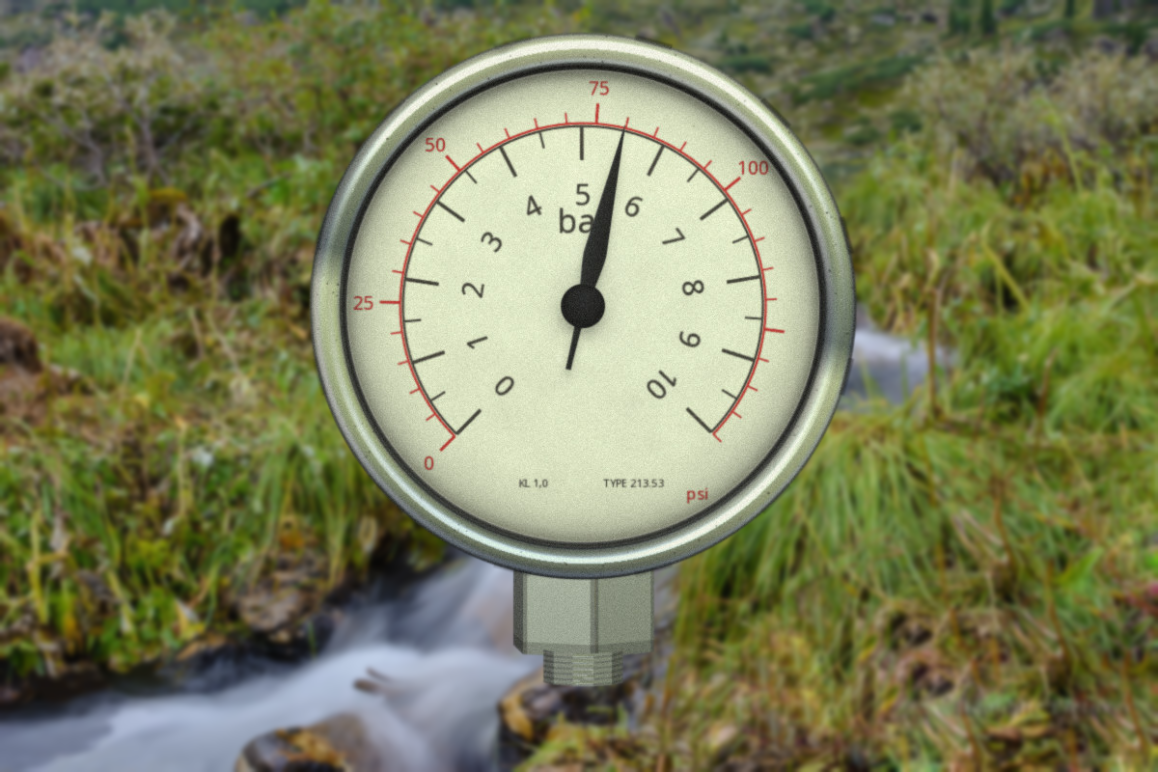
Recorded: 5.5 (bar)
